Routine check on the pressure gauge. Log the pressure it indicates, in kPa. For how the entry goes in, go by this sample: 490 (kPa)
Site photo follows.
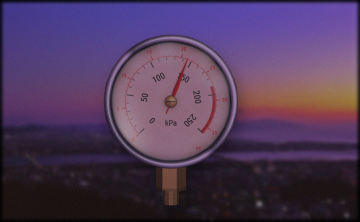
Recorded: 145 (kPa)
